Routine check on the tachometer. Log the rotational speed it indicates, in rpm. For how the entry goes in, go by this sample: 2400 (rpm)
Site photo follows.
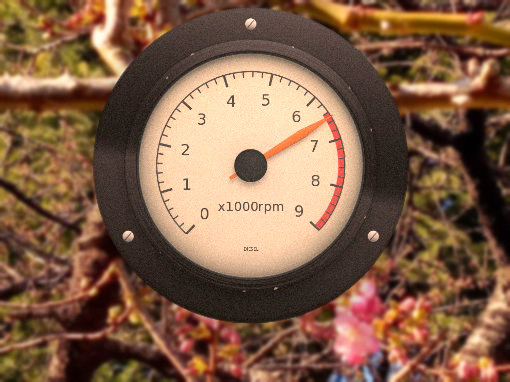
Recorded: 6500 (rpm)
